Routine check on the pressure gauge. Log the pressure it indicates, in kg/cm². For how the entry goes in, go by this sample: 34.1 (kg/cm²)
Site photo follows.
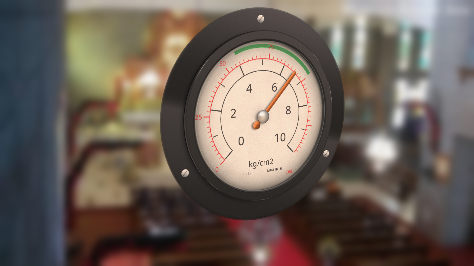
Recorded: 6.5 (kg/cm²)
